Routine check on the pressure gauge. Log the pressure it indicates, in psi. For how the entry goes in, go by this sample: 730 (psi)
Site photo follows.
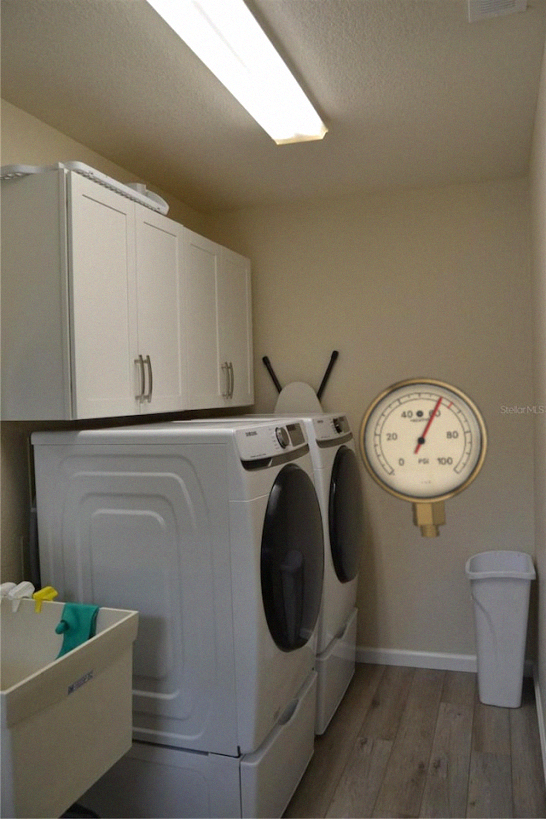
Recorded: 60 (psi)
